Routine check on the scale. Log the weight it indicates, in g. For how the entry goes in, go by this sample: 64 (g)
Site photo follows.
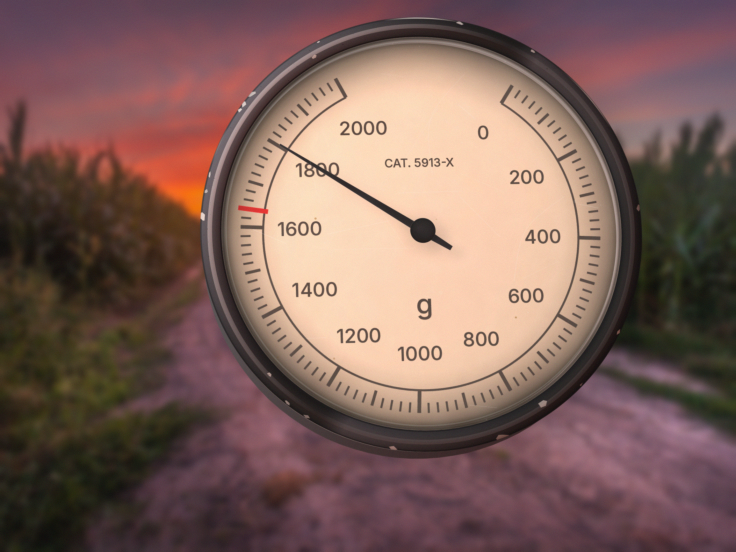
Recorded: 1800 (g)
